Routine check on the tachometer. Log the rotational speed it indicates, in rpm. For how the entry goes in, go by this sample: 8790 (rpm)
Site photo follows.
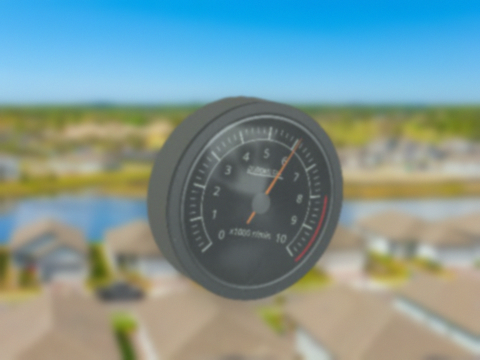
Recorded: 6000 (rpm)
